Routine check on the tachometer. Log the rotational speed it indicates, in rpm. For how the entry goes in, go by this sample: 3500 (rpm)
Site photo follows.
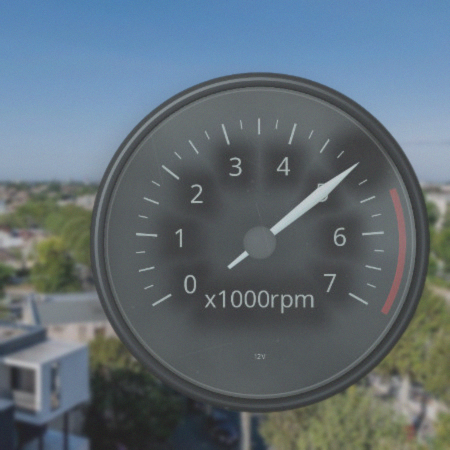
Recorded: 5000 (rpm)
